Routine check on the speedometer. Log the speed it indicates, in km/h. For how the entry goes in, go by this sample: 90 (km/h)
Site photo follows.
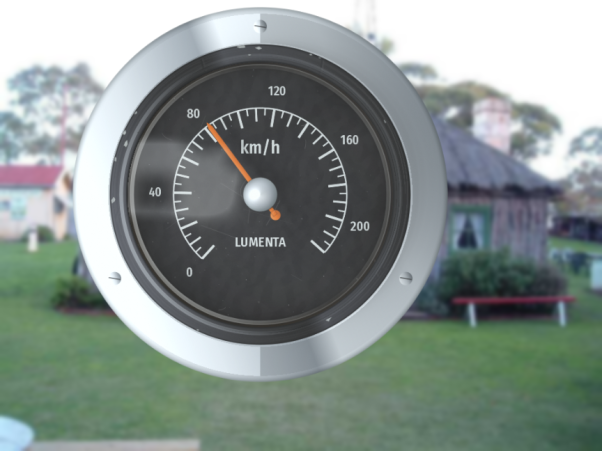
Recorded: 82.5 (km/h)
